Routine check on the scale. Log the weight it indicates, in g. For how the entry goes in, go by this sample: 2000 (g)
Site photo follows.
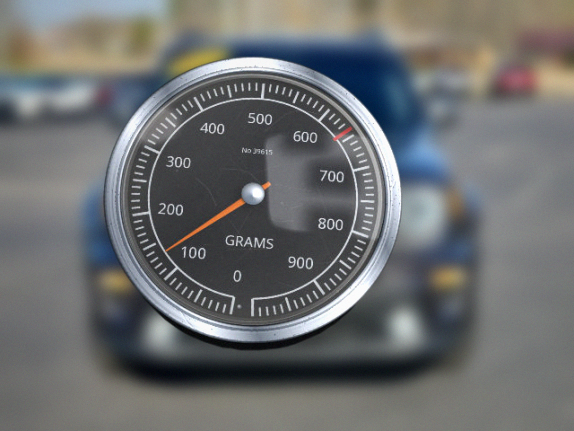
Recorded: 130 (g)
